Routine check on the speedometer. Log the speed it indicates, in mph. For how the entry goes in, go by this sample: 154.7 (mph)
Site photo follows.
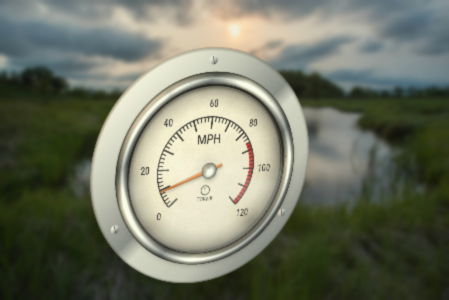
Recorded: 10 (mph)
